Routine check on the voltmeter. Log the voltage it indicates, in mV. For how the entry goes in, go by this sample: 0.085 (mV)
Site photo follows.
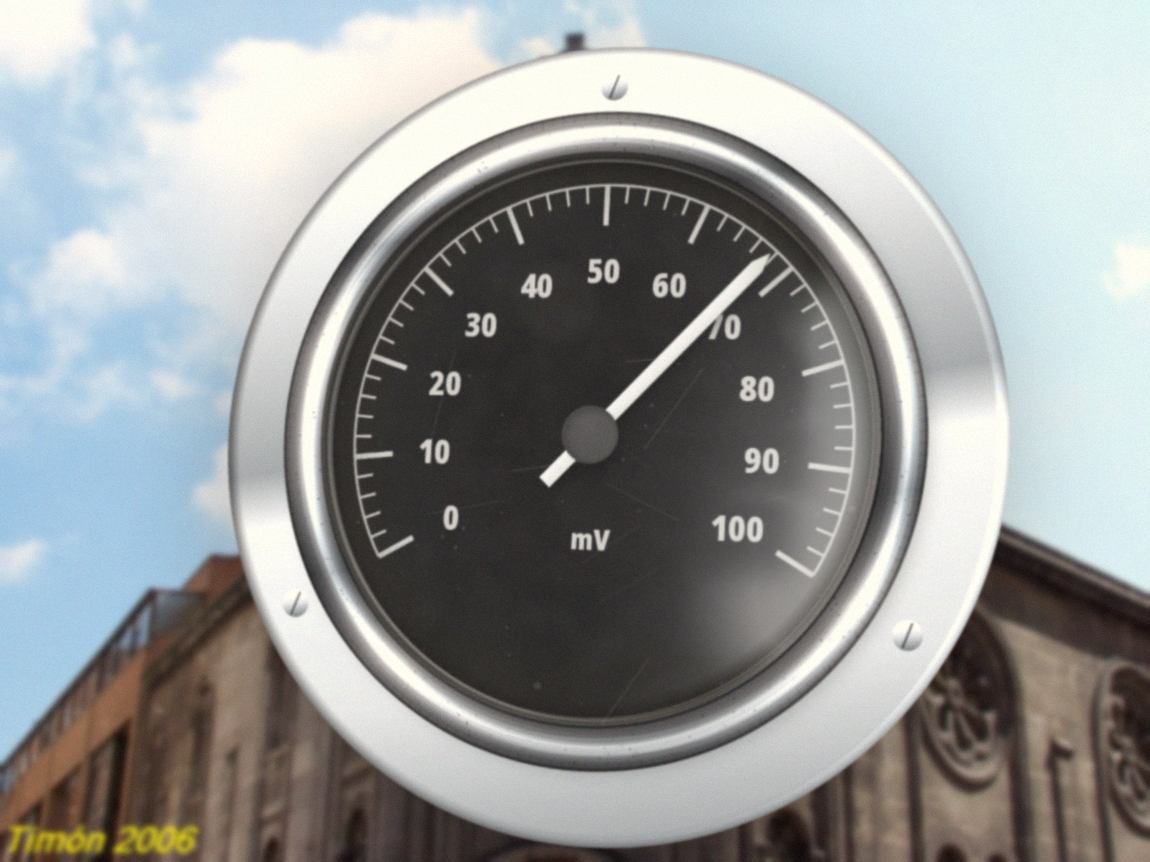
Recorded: 68 (mV)
